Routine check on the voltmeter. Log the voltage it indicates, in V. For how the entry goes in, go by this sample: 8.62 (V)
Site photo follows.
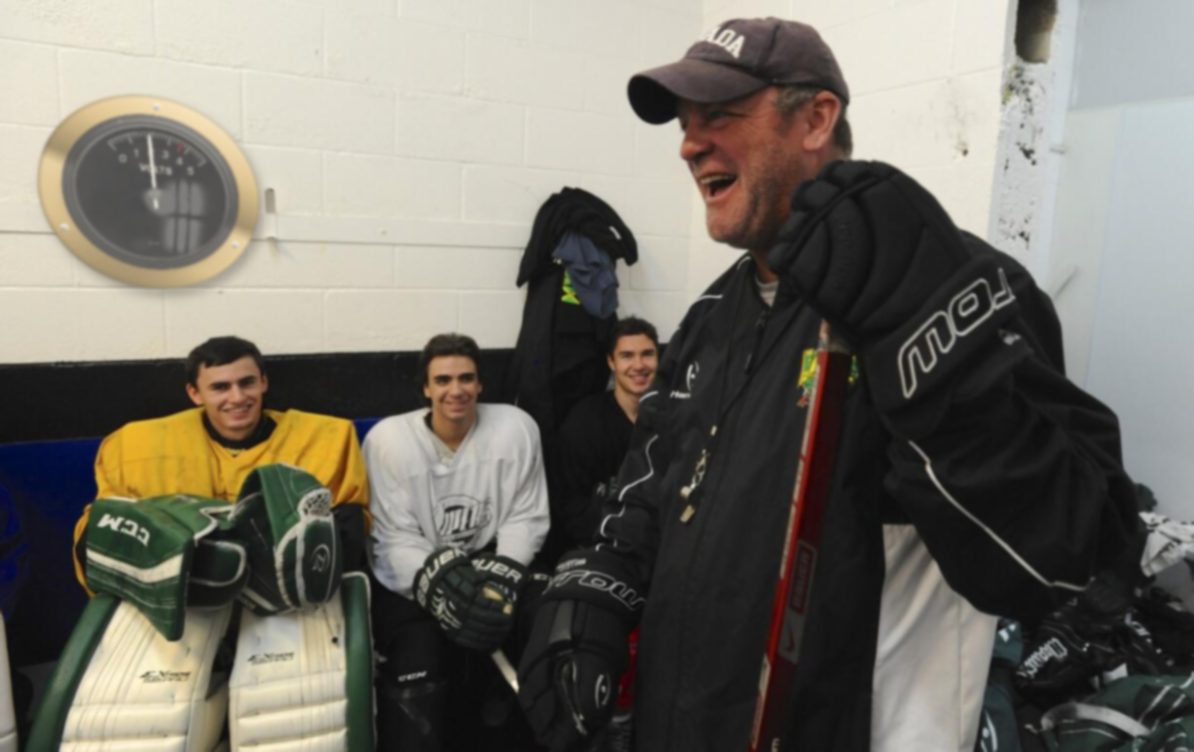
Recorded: 2 (V)
